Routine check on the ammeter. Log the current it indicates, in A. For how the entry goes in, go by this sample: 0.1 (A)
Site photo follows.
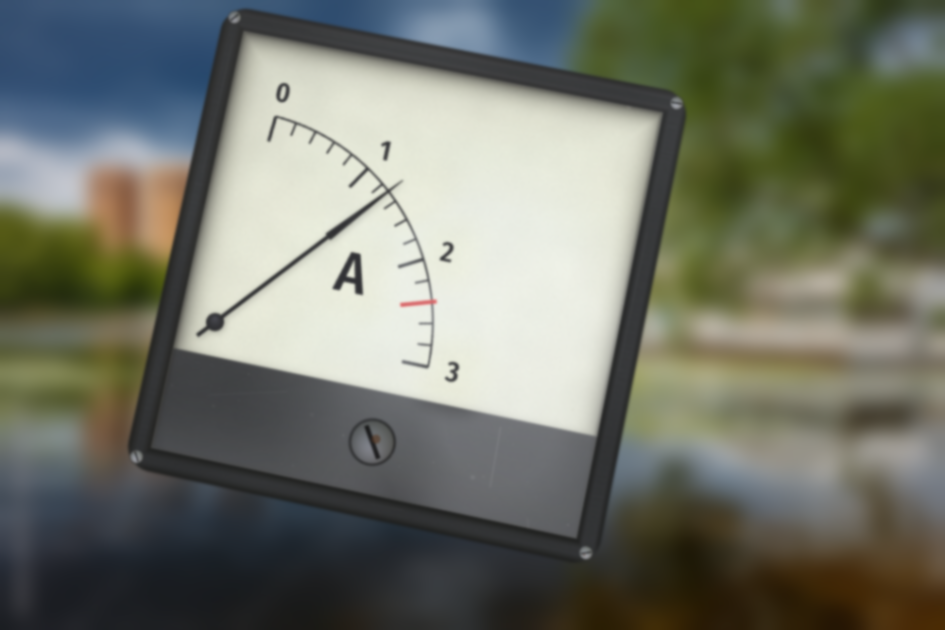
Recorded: 1.3 (A)
